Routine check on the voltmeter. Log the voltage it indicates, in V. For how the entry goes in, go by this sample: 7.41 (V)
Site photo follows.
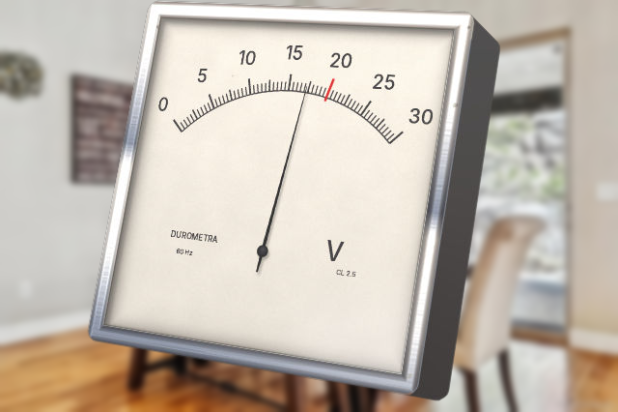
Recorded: 17.5 (V)
